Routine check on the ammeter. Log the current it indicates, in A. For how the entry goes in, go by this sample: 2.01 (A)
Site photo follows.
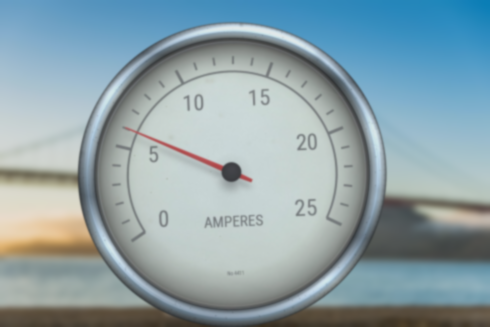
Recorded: 6 (A)
